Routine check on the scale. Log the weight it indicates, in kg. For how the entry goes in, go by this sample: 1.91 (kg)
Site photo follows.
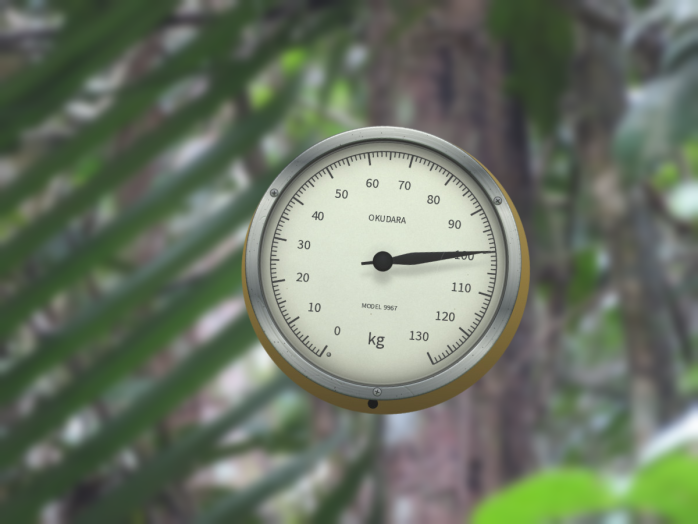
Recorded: 100 (kg)
